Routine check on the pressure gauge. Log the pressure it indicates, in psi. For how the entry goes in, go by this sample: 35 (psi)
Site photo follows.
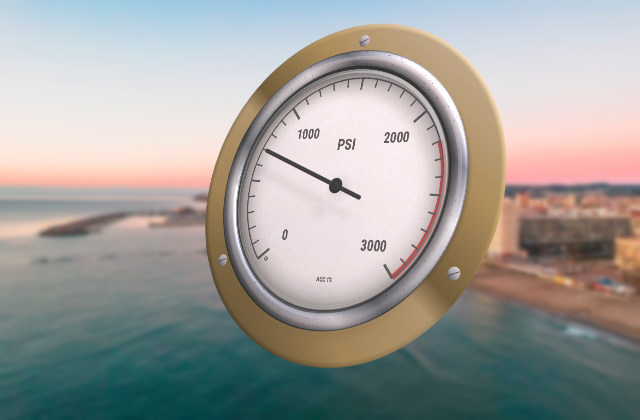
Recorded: 700 (psi)
